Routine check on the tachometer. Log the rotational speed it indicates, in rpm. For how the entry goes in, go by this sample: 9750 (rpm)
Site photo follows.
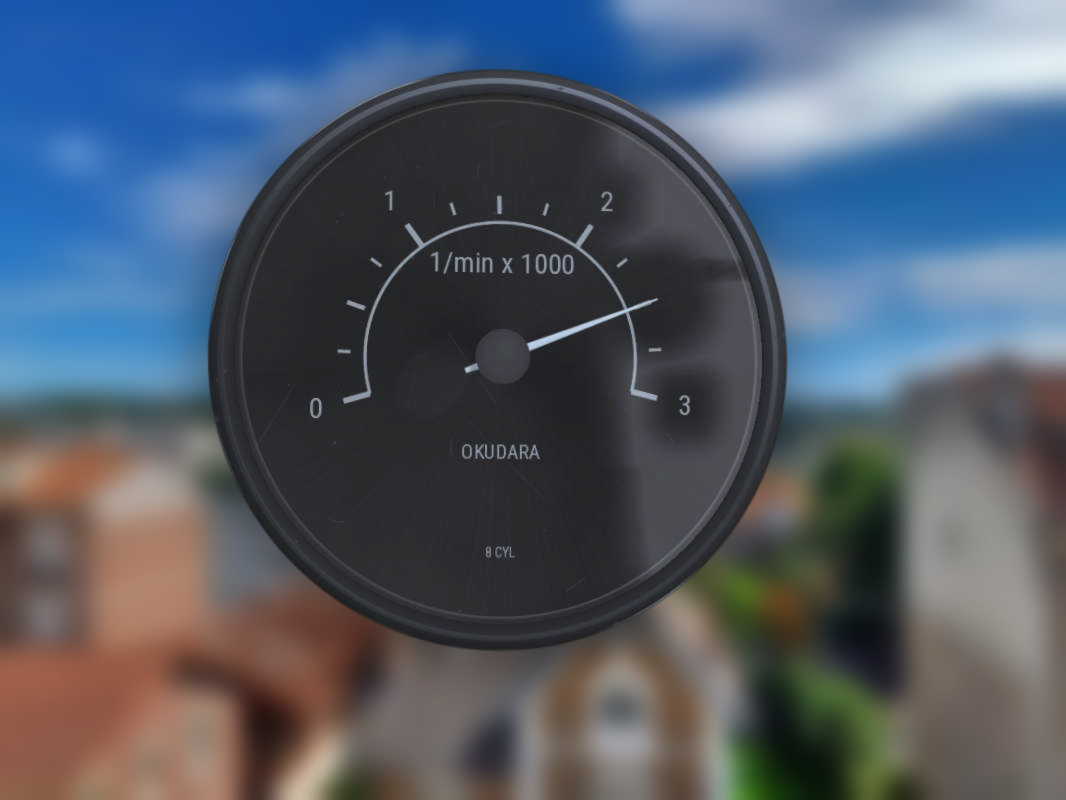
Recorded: 2500 (rpm)
